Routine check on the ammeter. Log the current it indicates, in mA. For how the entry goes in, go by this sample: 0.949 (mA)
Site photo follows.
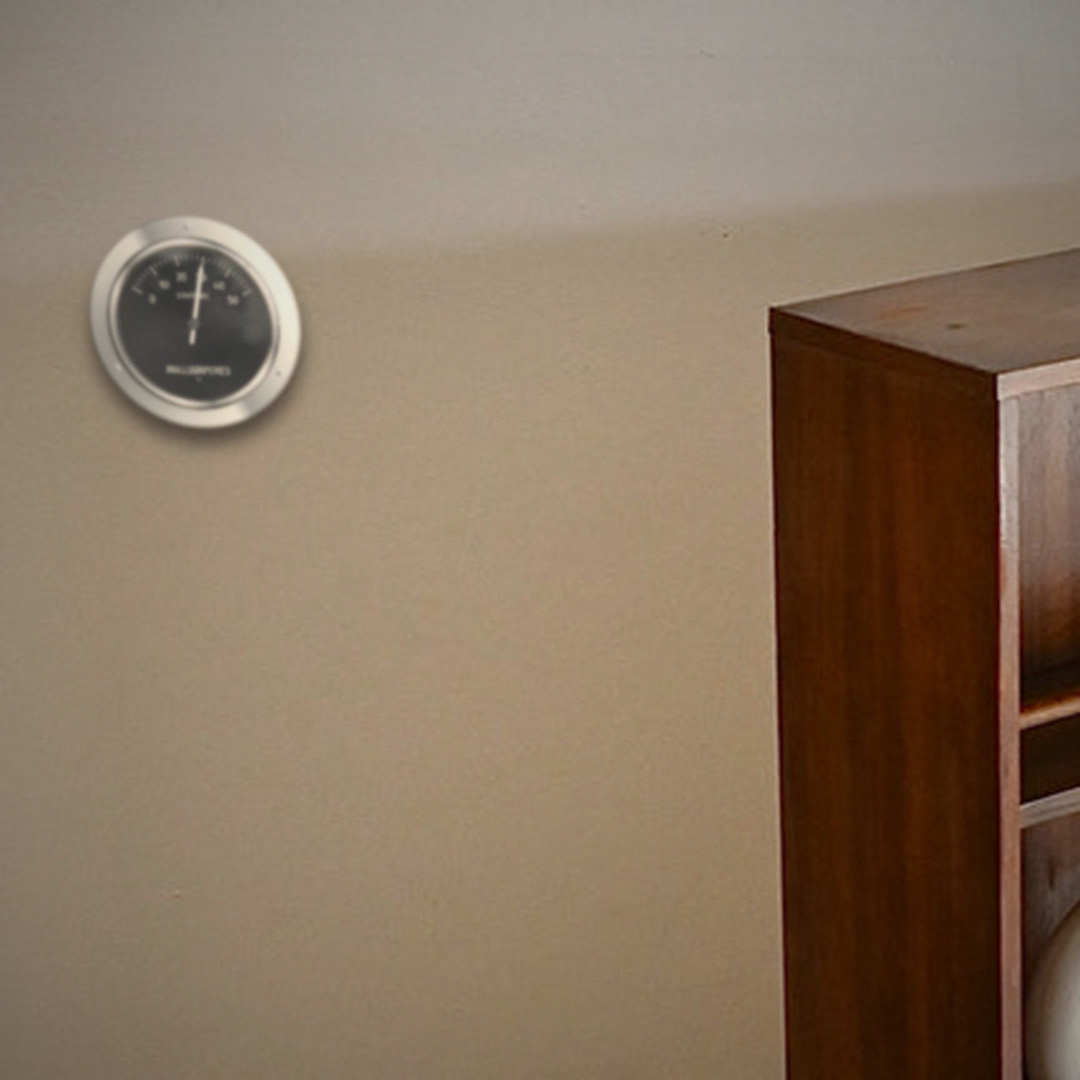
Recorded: 30 (mA)
